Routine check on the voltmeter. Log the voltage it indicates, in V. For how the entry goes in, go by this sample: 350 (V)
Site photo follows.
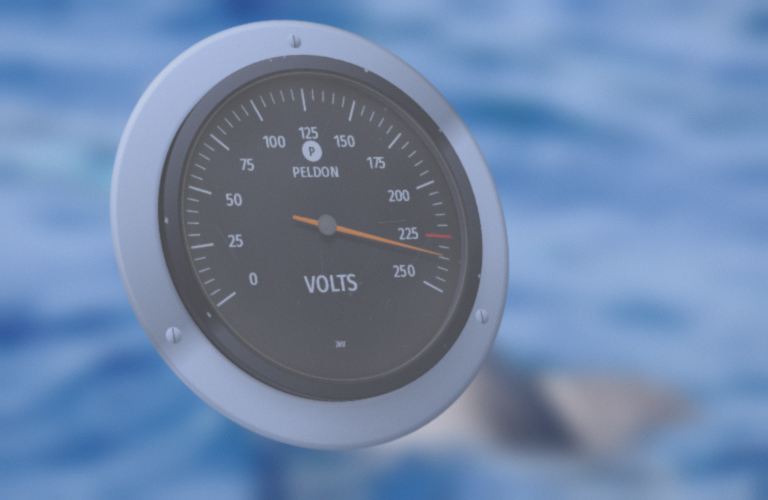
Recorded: 235 (V)
